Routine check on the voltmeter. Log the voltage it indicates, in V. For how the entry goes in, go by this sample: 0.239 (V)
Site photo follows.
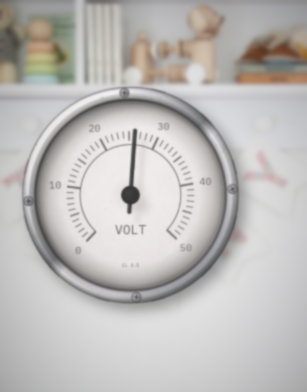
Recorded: 26 (V)
